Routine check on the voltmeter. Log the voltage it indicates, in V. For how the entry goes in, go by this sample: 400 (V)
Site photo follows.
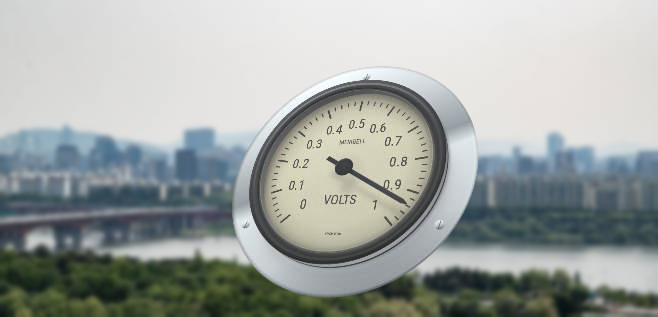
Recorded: 0.94 (V)
